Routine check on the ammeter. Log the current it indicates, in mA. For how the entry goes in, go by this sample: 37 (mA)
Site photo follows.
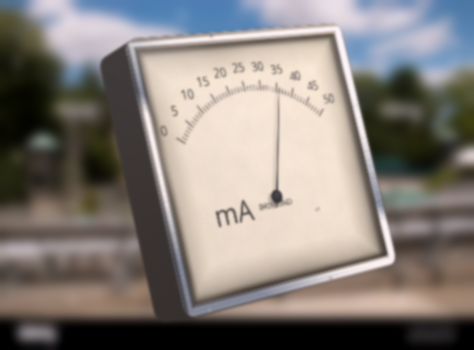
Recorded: 35 (mA)
